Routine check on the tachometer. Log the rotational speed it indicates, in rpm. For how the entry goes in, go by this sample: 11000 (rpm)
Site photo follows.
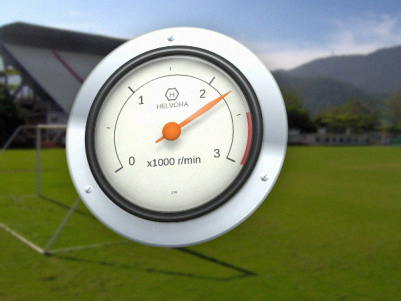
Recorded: 2250 (rpm)
